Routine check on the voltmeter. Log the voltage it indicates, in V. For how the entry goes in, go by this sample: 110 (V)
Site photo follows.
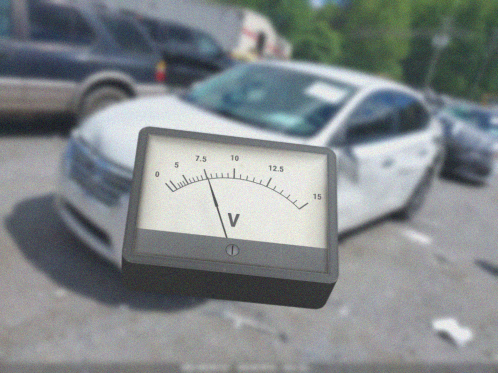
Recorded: 7.5 (V)
